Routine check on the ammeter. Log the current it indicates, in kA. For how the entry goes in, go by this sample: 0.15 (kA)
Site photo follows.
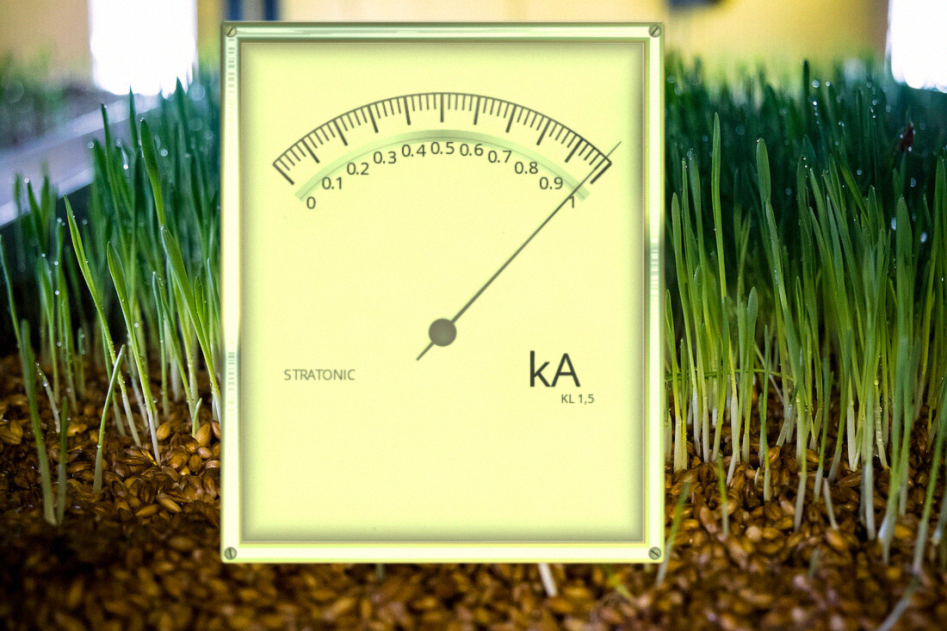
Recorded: 0.98 (kA)
